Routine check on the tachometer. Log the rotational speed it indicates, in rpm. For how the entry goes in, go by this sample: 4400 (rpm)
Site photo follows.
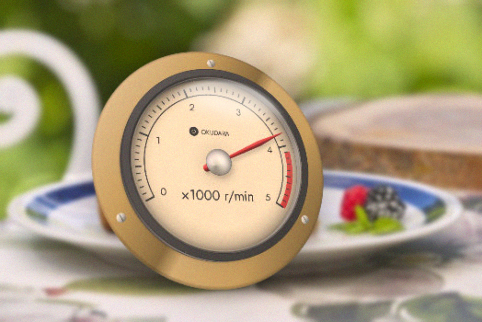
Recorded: 3800 (rpm)
